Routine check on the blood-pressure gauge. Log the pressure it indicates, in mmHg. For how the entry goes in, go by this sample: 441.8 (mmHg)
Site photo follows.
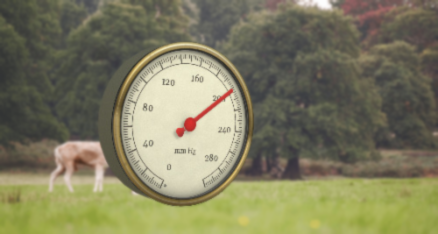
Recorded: 200 (mmHg)
